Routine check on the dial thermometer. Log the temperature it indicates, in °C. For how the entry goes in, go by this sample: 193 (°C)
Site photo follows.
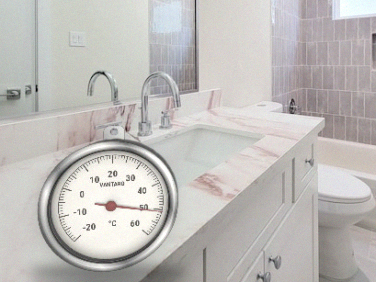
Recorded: 50 (°C)
